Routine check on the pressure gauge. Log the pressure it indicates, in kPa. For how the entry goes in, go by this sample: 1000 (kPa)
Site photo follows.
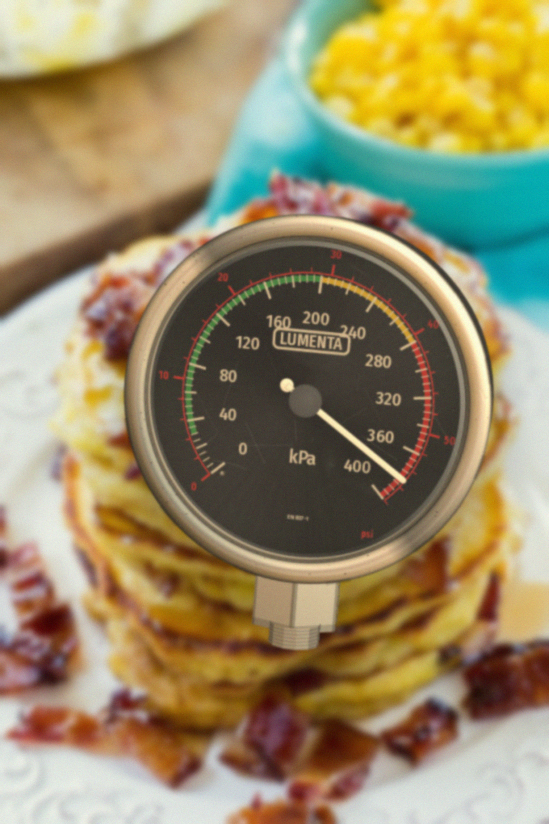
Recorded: 380 (kPa)
